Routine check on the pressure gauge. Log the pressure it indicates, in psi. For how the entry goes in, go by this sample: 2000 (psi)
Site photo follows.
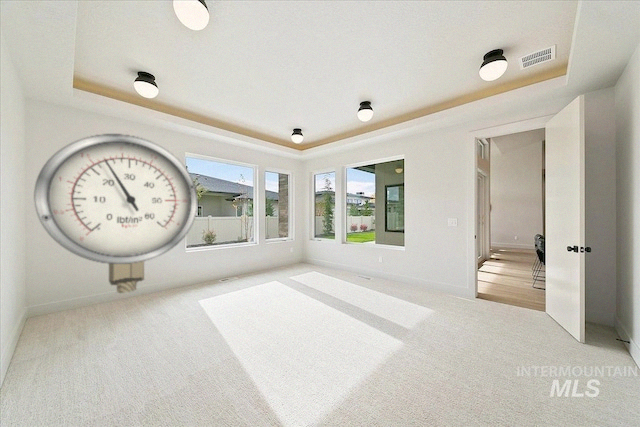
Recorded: 24 (psi)
